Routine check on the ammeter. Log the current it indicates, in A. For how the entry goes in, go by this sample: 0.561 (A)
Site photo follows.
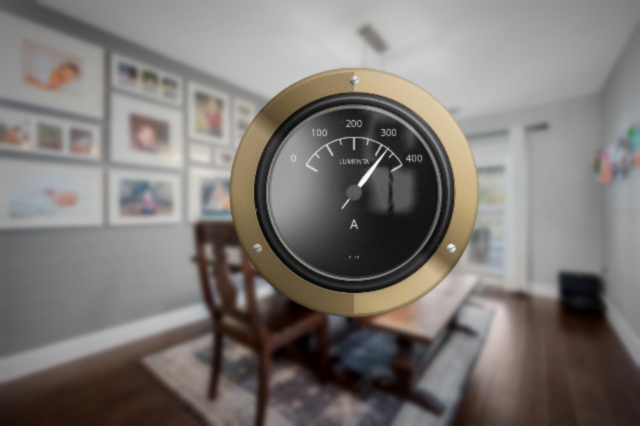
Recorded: 325 (A)
